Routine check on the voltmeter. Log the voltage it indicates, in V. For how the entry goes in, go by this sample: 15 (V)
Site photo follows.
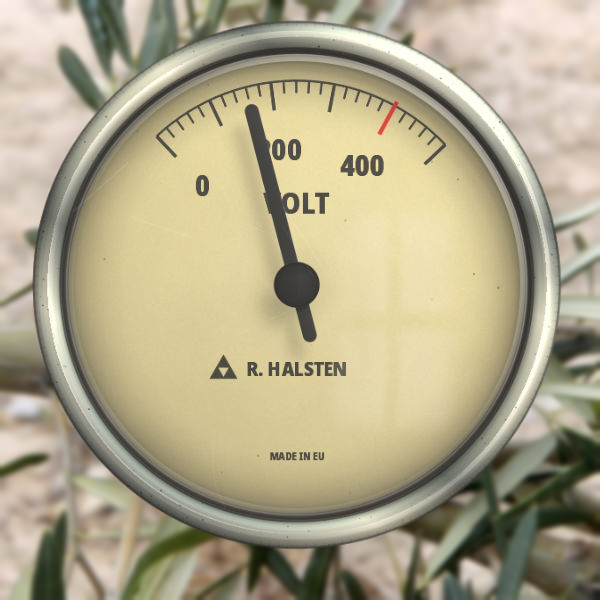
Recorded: 160 (V)
